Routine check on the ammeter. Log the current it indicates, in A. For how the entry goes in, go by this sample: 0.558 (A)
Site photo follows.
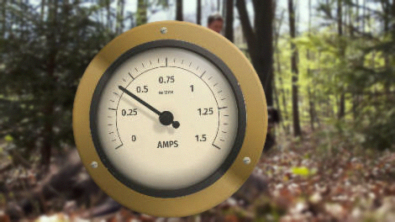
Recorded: 0.4 (A)
